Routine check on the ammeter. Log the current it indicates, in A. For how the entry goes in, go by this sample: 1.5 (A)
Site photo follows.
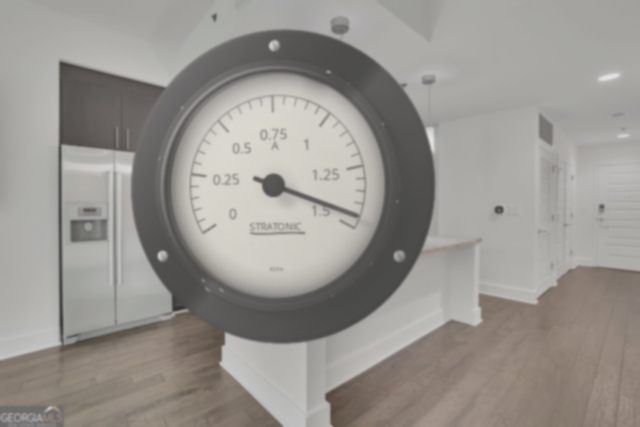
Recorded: 1.45 (A)
